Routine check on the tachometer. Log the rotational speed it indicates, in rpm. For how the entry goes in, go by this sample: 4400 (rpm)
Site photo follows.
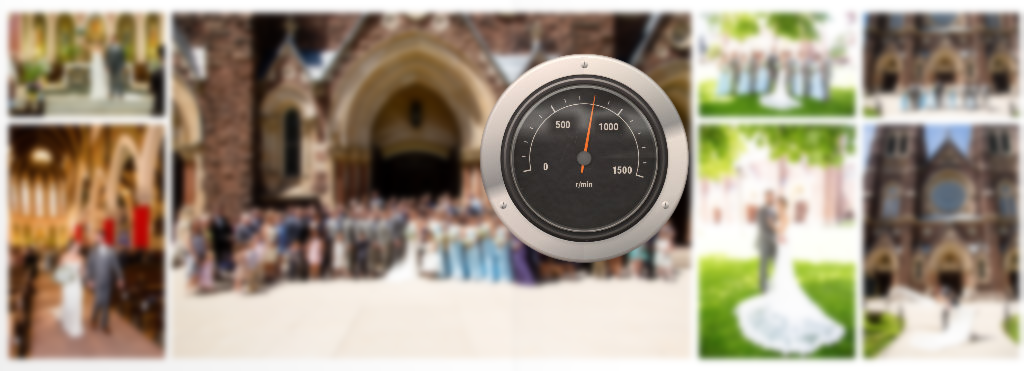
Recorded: 800 (rpm)
